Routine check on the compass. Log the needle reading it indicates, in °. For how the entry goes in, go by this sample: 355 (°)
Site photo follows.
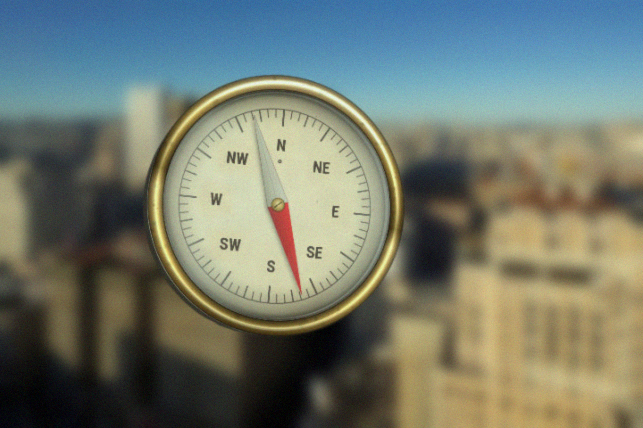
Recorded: 160 (°)
